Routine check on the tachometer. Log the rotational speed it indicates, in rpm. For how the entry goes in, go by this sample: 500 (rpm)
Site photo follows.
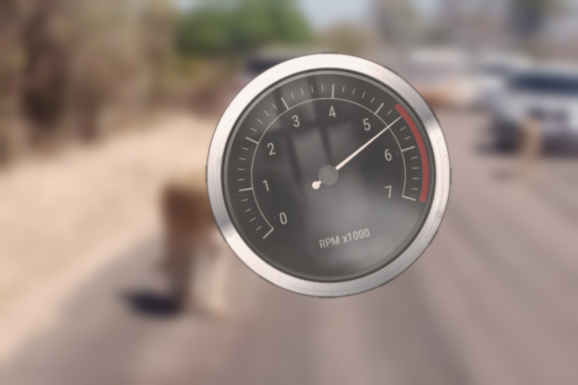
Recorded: 5400 (rpm)
